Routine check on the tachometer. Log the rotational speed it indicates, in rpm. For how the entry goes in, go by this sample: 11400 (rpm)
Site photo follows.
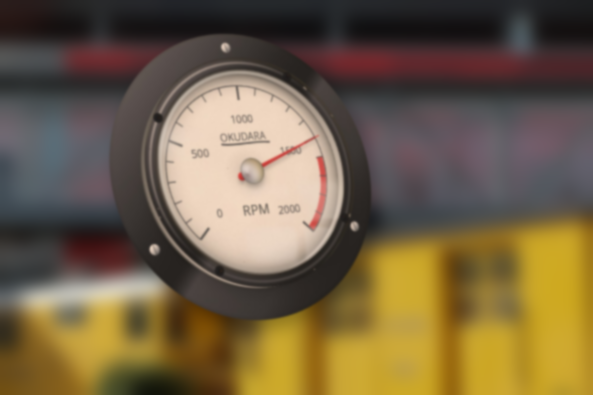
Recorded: 1500 (rpm)
